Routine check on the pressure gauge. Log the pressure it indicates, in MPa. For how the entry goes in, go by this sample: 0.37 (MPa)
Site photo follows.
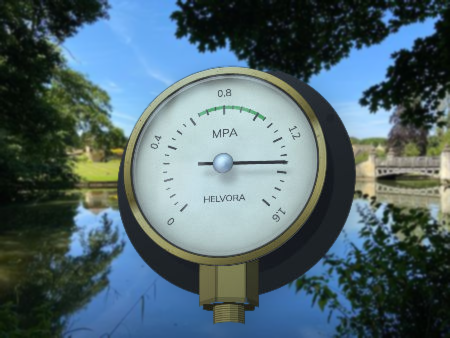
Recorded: 1.35 (MPa)
